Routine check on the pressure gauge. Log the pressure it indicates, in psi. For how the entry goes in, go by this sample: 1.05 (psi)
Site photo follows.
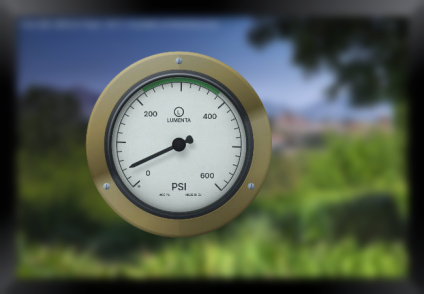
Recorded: 40 (psi)
